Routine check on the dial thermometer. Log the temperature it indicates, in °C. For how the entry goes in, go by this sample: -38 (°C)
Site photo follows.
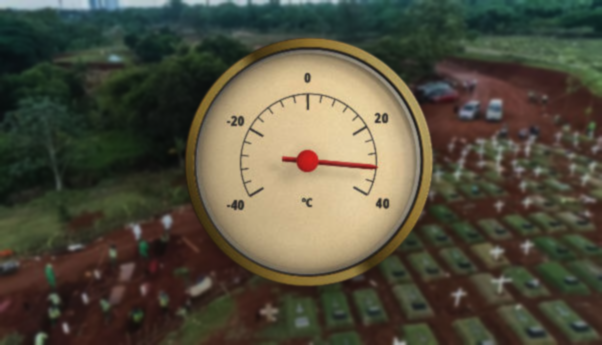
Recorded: 32 (°C)
